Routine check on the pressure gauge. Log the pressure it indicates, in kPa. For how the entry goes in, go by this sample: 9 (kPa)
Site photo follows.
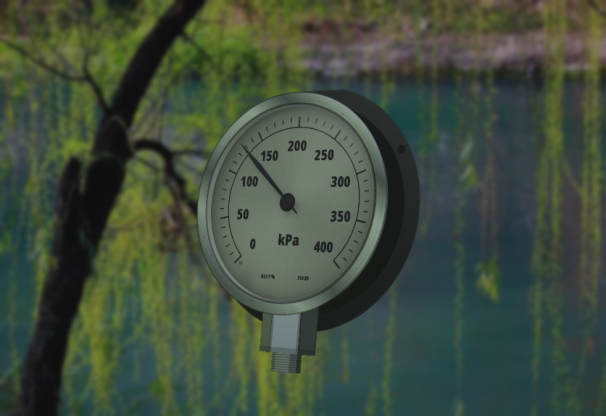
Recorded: 130 (kPa)
